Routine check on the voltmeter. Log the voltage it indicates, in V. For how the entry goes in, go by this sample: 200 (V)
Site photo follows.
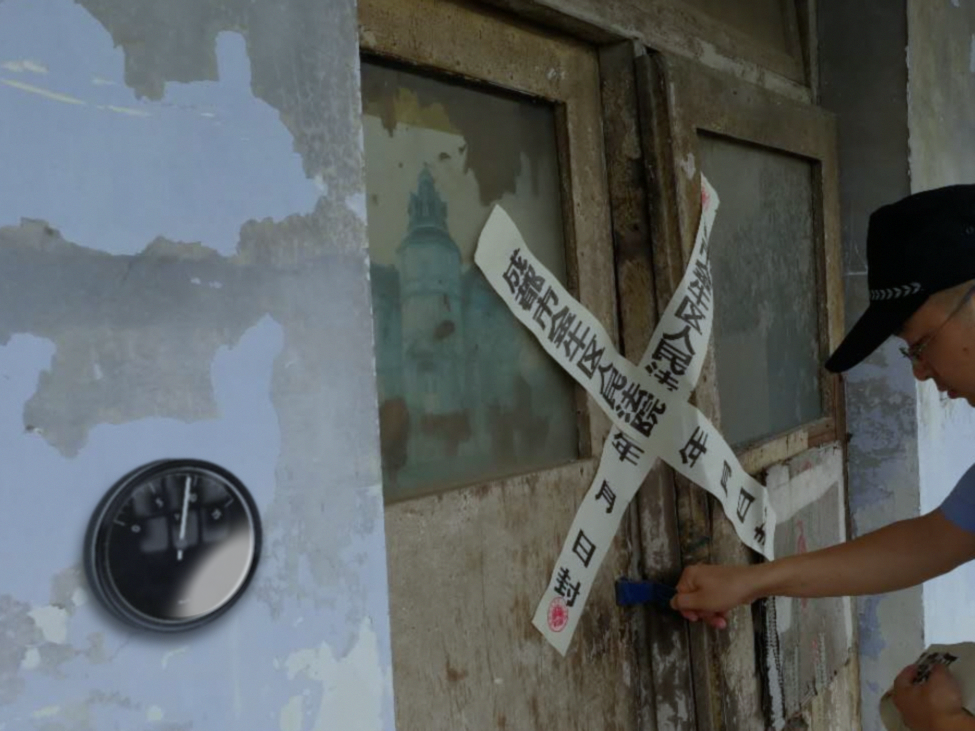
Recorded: 9 (V)
